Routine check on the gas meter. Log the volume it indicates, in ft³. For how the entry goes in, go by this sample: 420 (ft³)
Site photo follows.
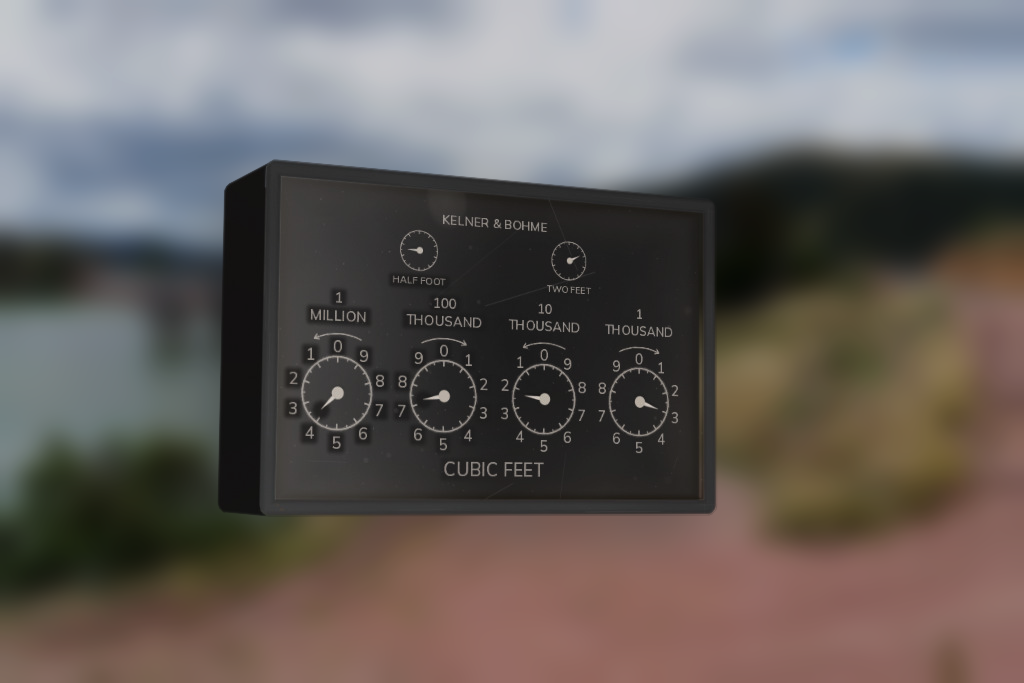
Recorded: 372300 (ft³)
